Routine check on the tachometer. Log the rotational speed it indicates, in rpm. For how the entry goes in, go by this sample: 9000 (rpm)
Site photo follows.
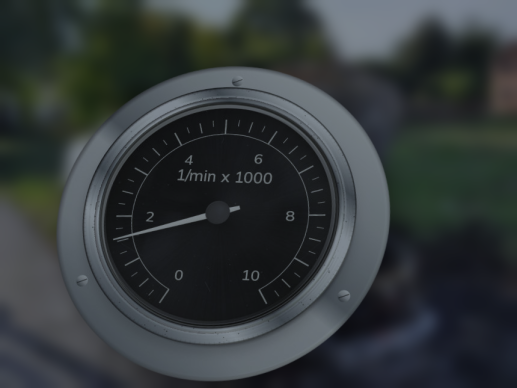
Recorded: 1500 (rpm)
